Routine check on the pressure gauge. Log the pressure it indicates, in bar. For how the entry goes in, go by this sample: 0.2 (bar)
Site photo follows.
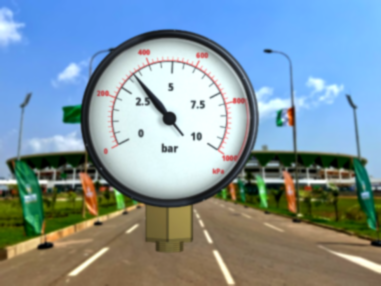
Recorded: 3.25 (bar)
